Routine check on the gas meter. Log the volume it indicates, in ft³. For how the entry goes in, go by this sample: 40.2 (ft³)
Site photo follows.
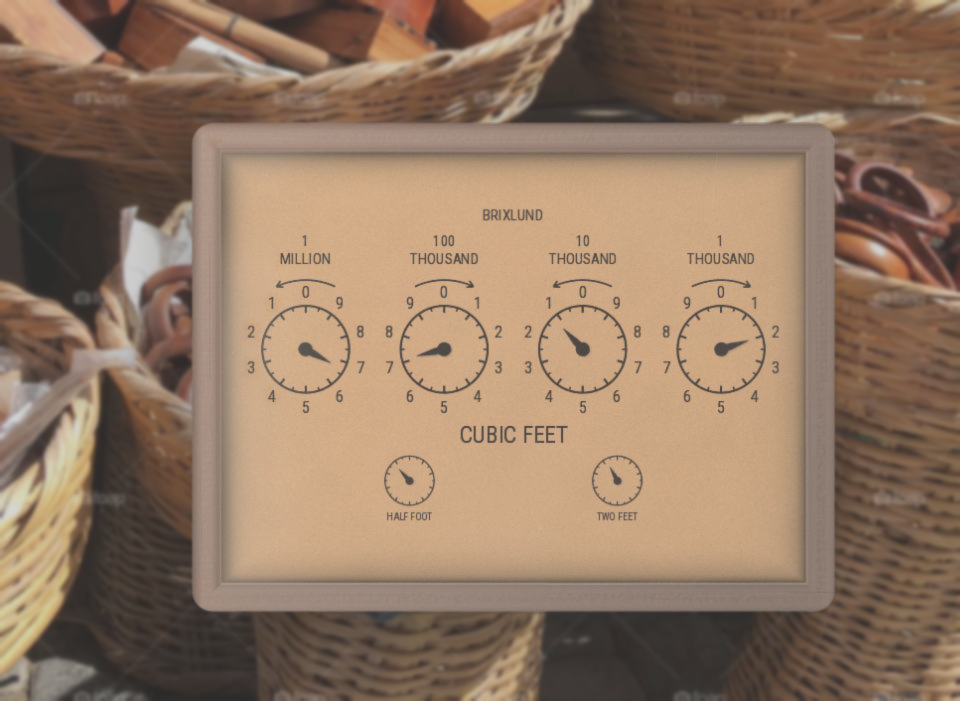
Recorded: 671200 (ft³)
